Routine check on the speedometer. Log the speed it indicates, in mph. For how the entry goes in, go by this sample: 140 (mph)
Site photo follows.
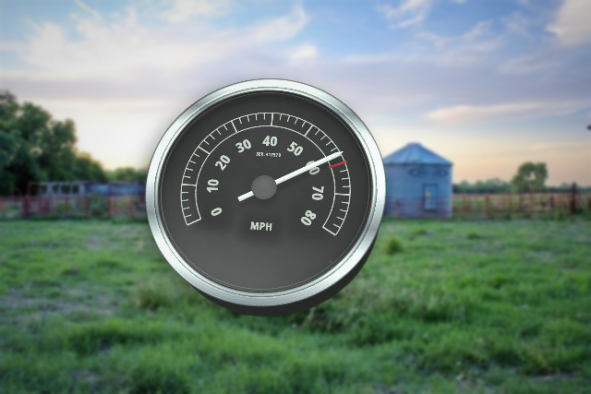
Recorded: 60 (mph)
